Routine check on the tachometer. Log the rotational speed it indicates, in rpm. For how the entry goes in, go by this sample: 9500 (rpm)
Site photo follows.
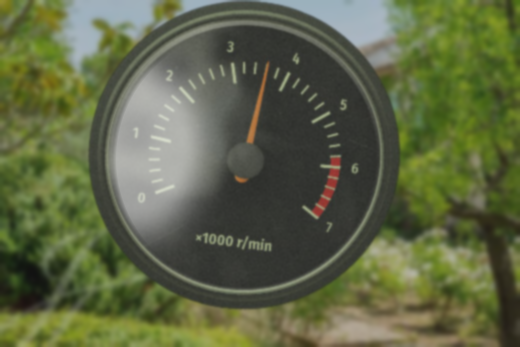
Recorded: 3600 (rpm)
